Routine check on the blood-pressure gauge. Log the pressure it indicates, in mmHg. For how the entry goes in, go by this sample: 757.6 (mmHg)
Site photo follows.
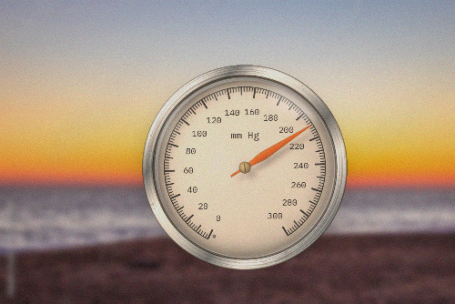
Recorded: 210 (mmHg)
